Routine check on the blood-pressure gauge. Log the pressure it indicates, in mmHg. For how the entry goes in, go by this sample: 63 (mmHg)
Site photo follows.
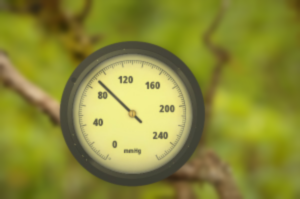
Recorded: 90 (mmHg)
